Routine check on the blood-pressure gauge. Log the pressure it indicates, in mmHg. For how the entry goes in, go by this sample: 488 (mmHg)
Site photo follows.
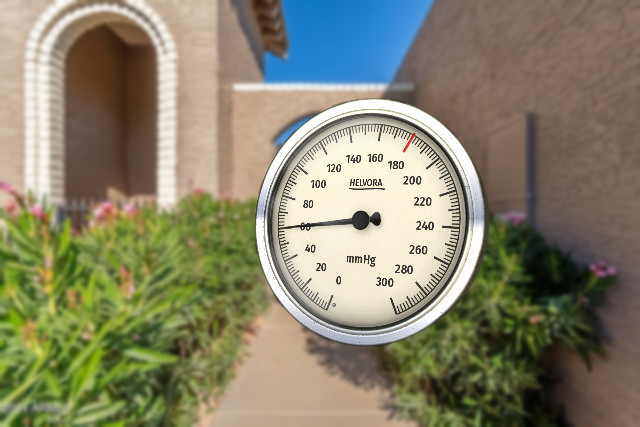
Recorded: 60 (mmHg)
